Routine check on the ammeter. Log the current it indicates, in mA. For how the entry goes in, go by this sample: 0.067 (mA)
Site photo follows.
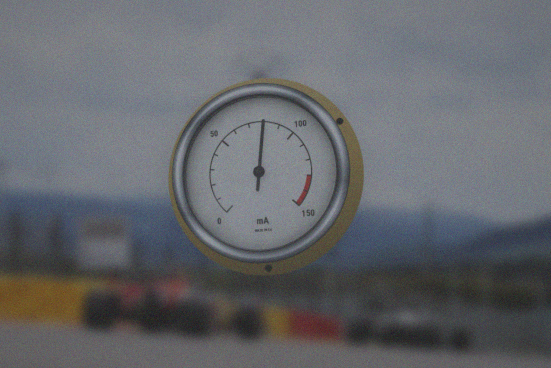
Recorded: 80 (mA)
